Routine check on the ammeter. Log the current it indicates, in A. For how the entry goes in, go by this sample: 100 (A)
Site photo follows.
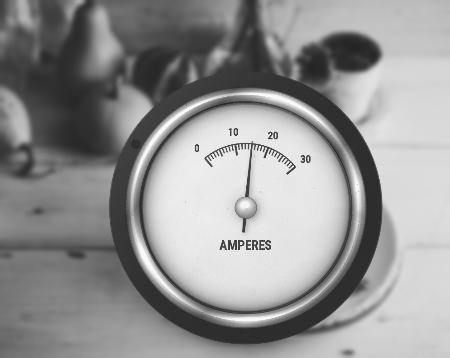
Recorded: 15 (A)
